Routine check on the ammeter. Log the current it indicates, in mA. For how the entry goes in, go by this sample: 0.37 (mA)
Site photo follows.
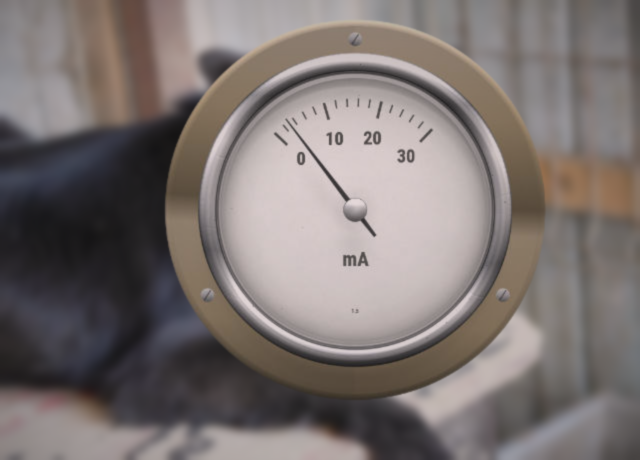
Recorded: 3 (mA)
